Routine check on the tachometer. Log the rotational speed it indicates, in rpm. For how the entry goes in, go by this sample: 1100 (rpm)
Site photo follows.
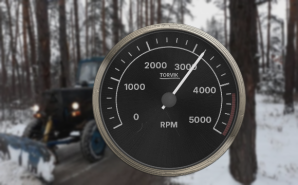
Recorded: 3200 (rpm)
